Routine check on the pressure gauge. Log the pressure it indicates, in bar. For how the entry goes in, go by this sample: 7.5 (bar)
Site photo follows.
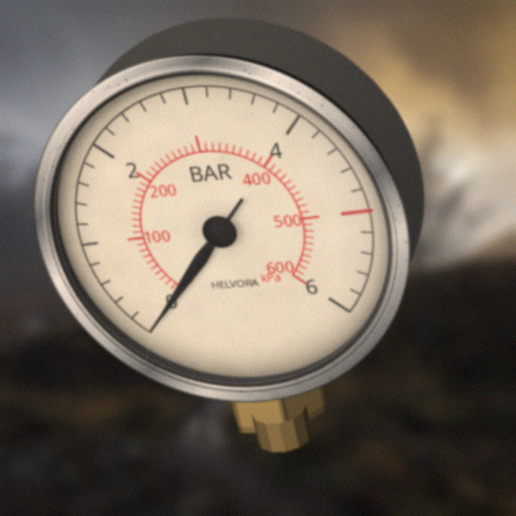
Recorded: 0 (bar)
